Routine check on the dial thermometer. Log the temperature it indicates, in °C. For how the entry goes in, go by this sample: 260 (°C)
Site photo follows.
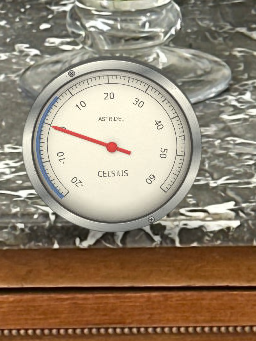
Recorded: 0 (°C)
